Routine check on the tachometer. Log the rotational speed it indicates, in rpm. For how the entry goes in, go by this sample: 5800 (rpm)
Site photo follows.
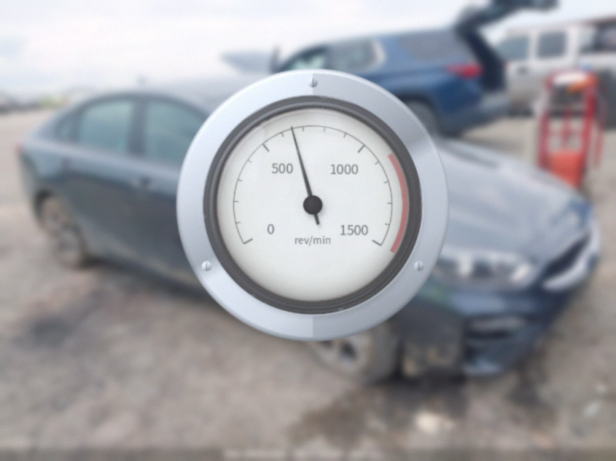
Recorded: 650 (rpm)
